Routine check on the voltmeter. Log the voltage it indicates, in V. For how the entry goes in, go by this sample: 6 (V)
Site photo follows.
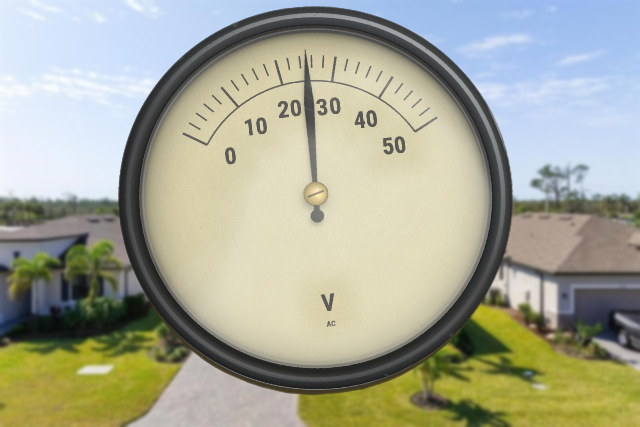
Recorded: 25 (V)
